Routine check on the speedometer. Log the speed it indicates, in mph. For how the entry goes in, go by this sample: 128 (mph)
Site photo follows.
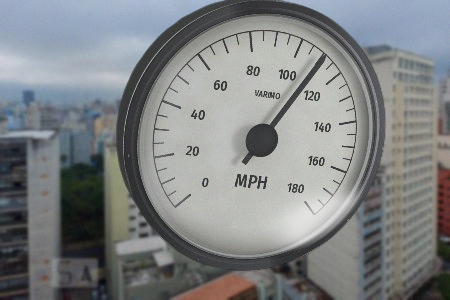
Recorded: 110 (mph)
